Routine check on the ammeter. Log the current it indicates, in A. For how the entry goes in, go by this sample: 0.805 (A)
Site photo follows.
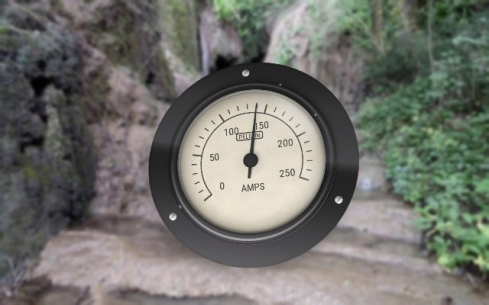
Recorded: 140 (A)
